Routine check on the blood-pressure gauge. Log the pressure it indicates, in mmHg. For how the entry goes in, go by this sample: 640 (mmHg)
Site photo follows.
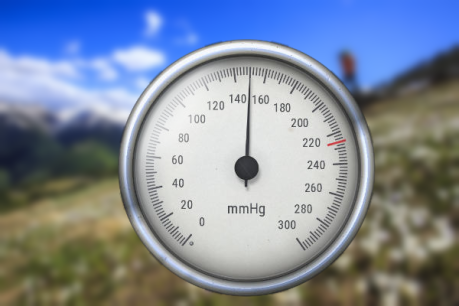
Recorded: 150 (mmHg)
